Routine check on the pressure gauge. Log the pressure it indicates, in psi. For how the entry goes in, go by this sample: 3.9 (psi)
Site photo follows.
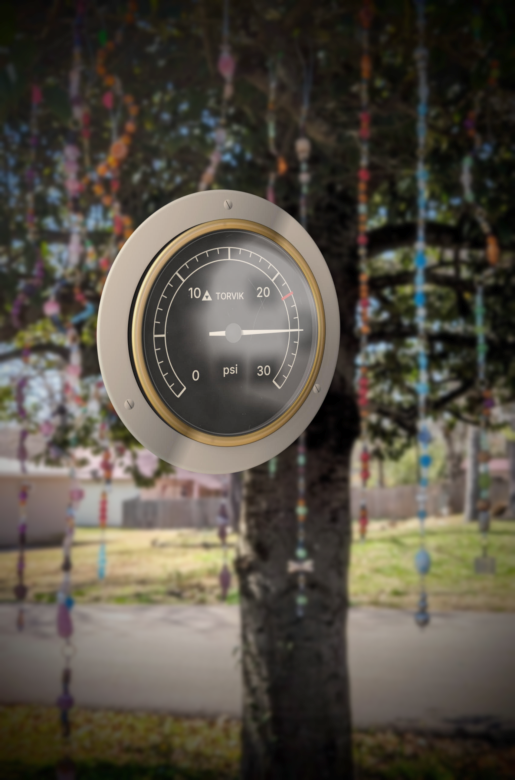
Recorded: 25 (psi)
